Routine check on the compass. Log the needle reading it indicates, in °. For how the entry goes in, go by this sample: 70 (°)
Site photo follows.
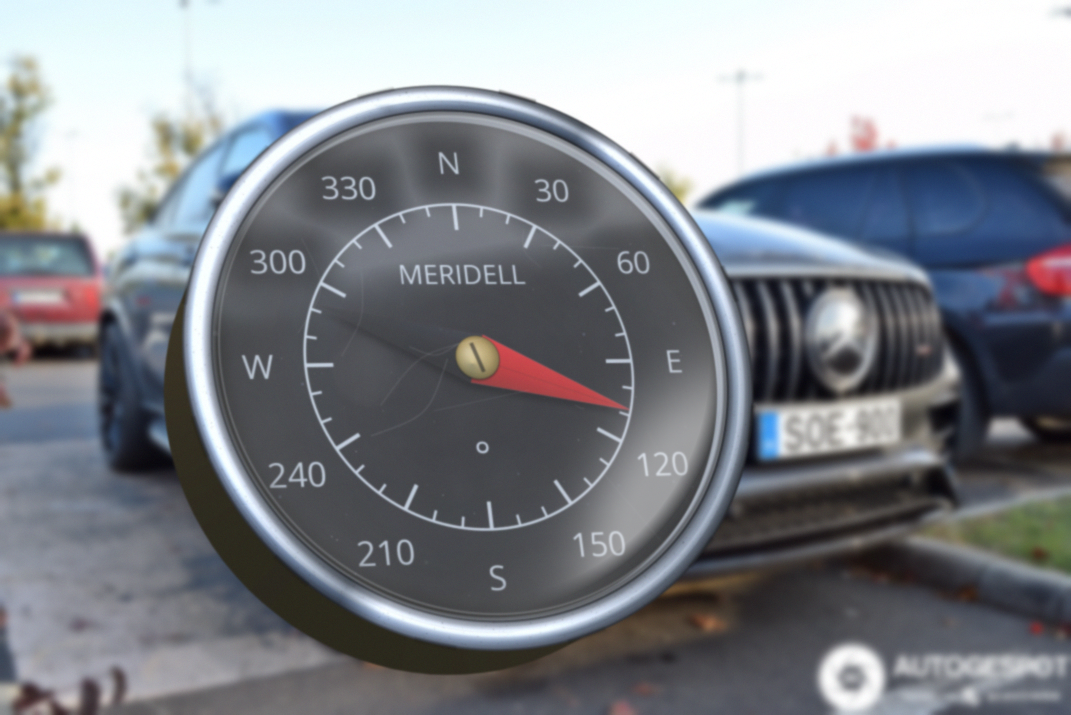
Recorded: 110 (°)
